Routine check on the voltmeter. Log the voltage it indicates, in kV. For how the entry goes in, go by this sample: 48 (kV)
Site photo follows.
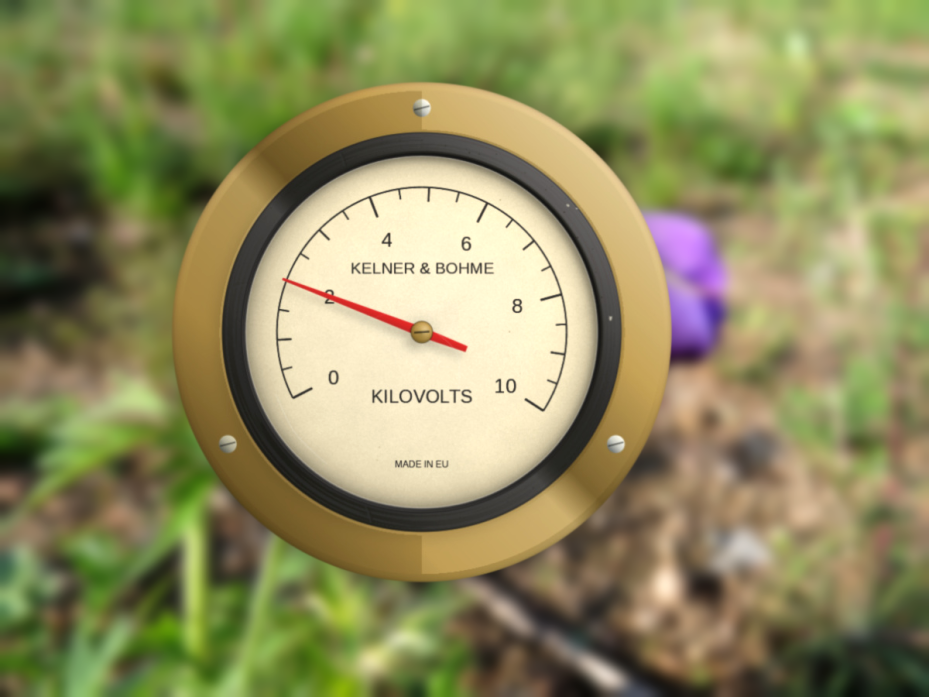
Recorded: 2 (kV)
